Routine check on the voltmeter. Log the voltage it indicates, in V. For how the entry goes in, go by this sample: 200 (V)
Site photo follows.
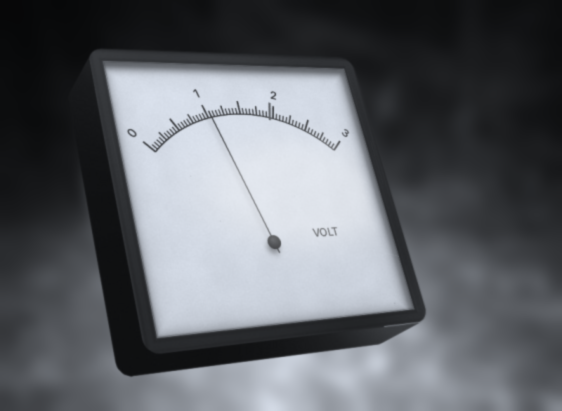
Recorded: 1 (V)
